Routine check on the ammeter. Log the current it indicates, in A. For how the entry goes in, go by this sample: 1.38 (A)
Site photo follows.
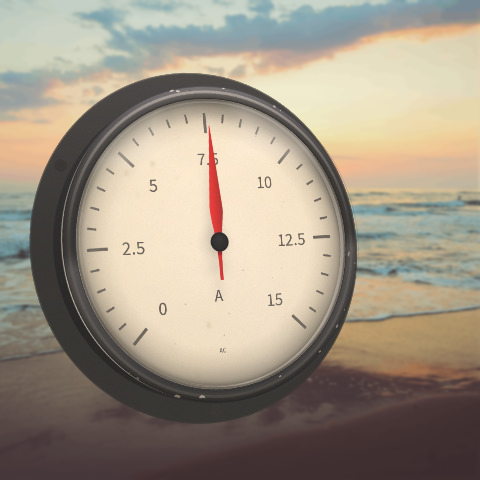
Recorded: 7.5 (A)
